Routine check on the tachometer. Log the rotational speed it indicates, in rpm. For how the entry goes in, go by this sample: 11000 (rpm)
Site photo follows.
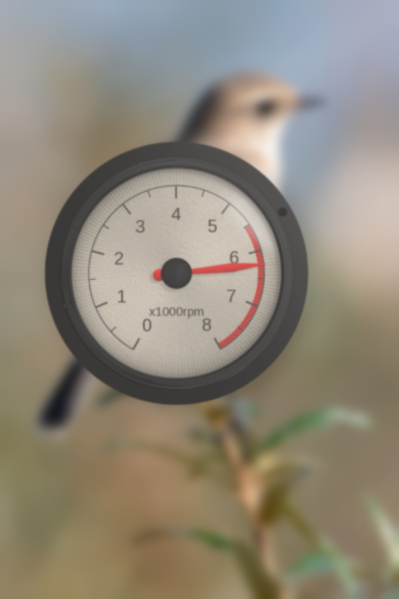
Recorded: 6250 (rpm)
